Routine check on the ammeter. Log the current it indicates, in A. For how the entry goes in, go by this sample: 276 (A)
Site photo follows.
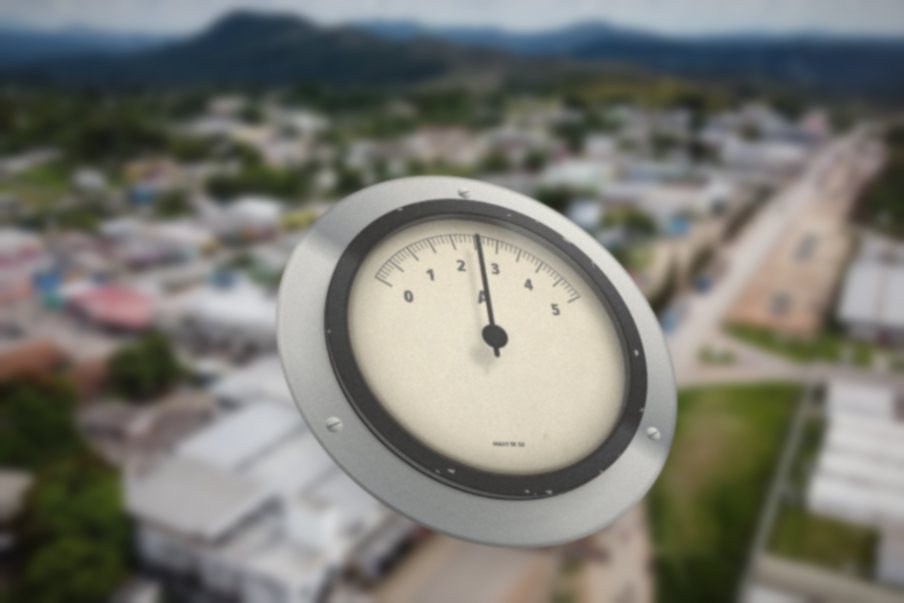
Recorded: 2.5 (A)
